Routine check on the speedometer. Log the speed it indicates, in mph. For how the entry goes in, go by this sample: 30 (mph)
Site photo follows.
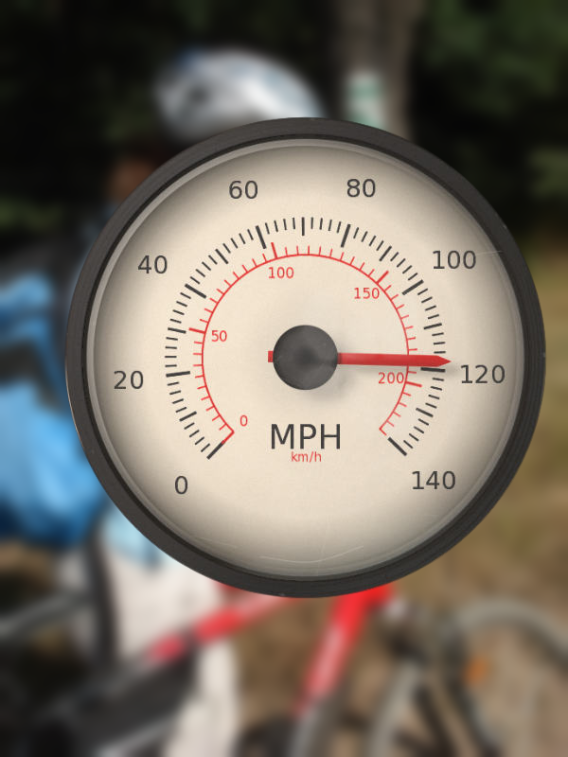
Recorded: 118 (mph)
